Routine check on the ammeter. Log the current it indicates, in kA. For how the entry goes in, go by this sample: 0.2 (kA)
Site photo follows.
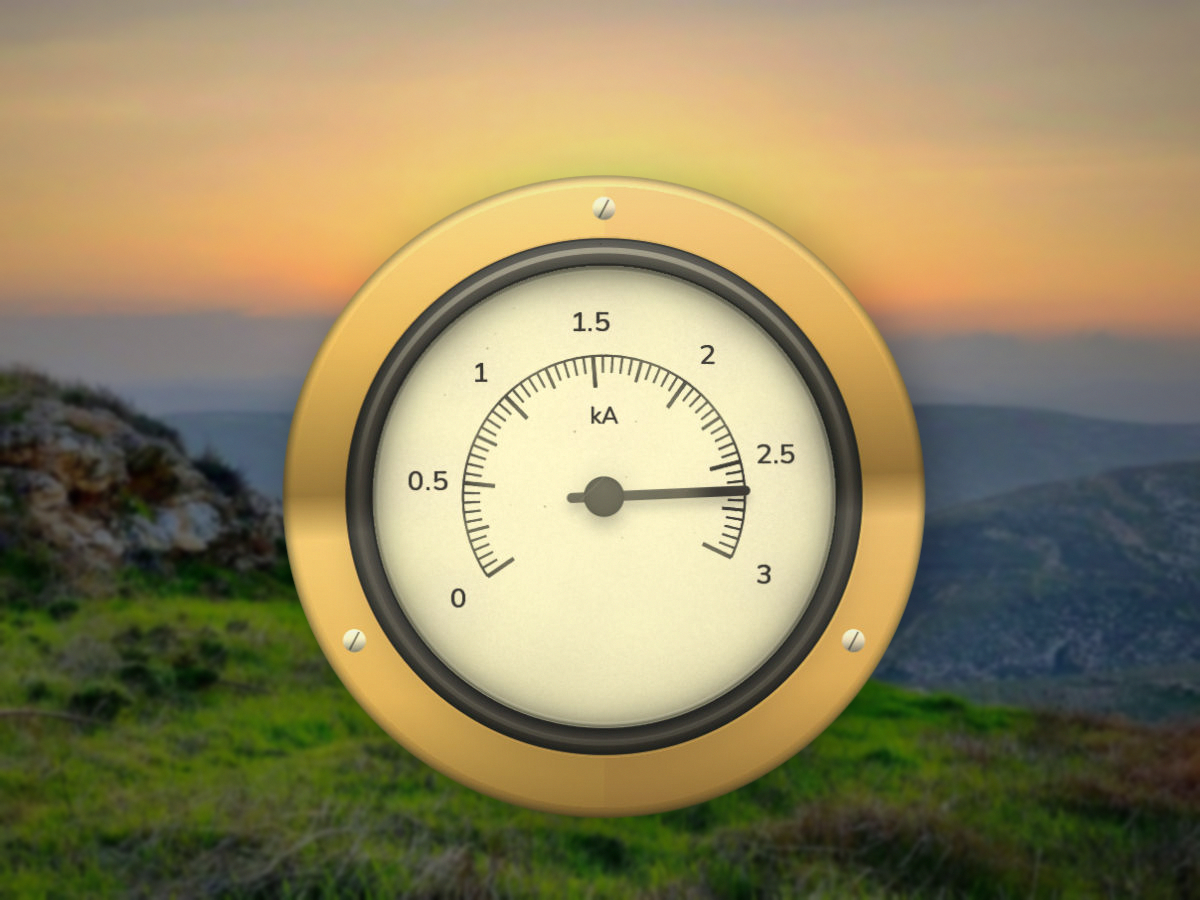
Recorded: 2.65 (kA)
